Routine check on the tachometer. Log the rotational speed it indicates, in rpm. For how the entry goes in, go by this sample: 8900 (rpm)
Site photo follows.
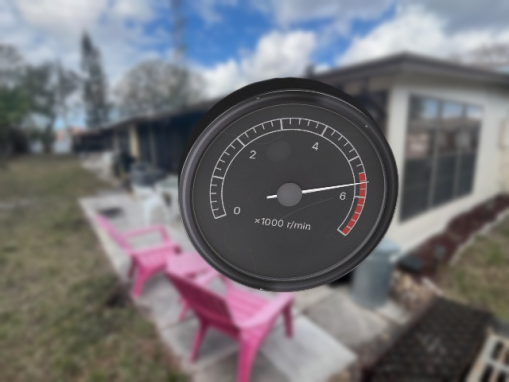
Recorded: 5600 (rpm)
